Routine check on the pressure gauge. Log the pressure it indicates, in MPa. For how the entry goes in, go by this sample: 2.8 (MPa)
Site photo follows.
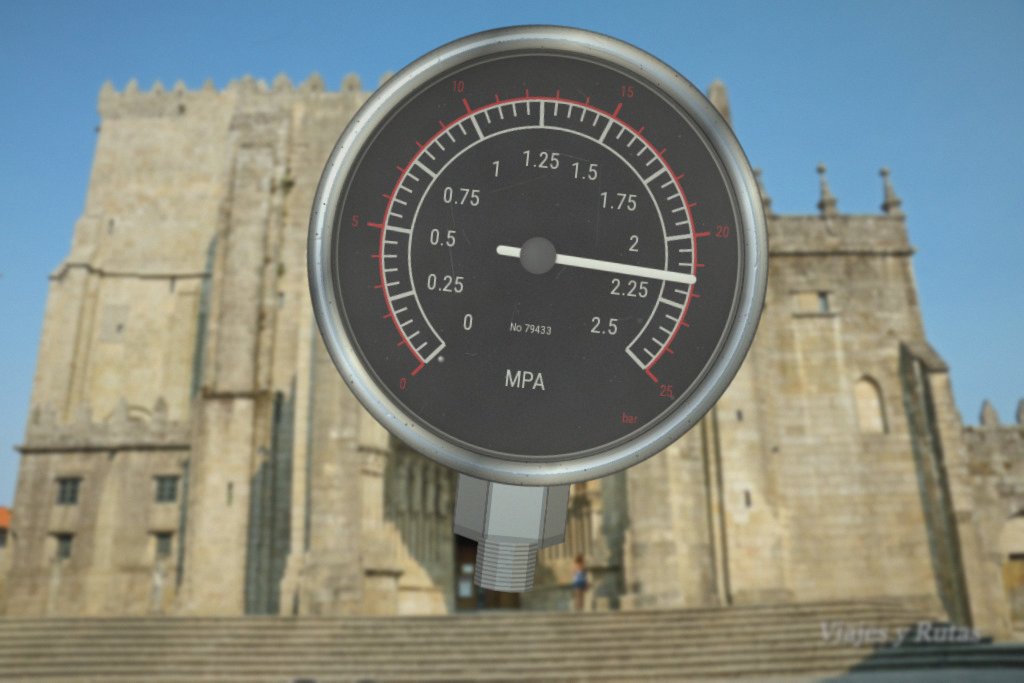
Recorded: 2.15 (MPa)
